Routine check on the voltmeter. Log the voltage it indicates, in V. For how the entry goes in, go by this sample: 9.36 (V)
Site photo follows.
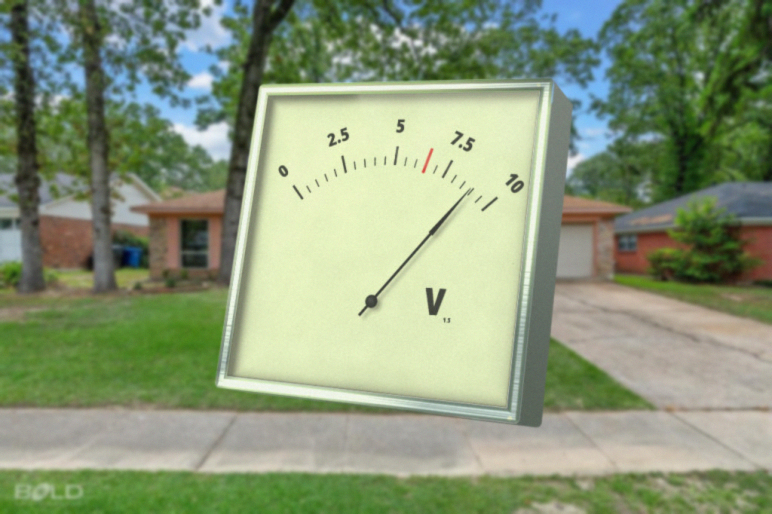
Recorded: 9 (V)
